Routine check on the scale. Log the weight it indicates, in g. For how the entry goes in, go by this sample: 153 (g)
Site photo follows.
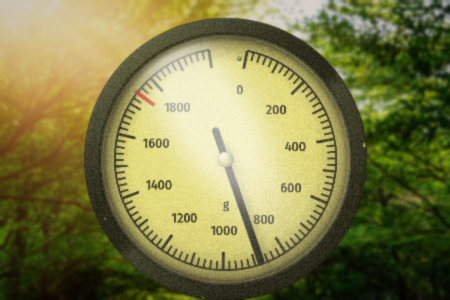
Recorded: 880 (g)
